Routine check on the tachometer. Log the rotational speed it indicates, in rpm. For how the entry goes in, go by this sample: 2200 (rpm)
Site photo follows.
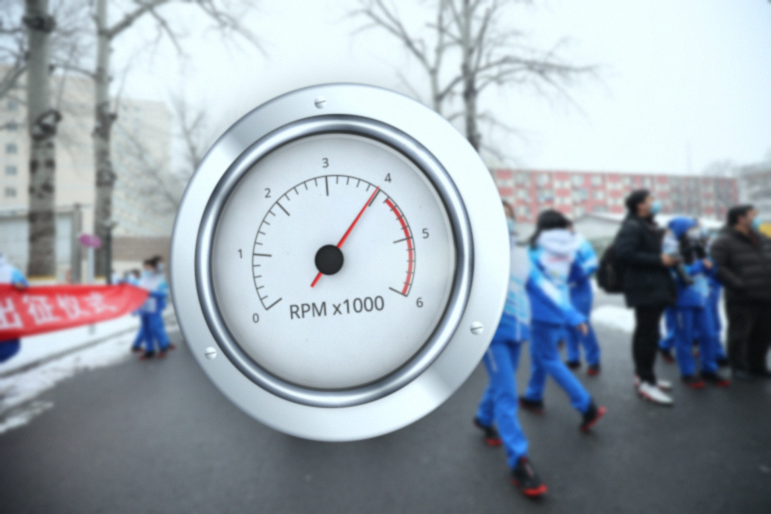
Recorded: 4000 (rpm)
